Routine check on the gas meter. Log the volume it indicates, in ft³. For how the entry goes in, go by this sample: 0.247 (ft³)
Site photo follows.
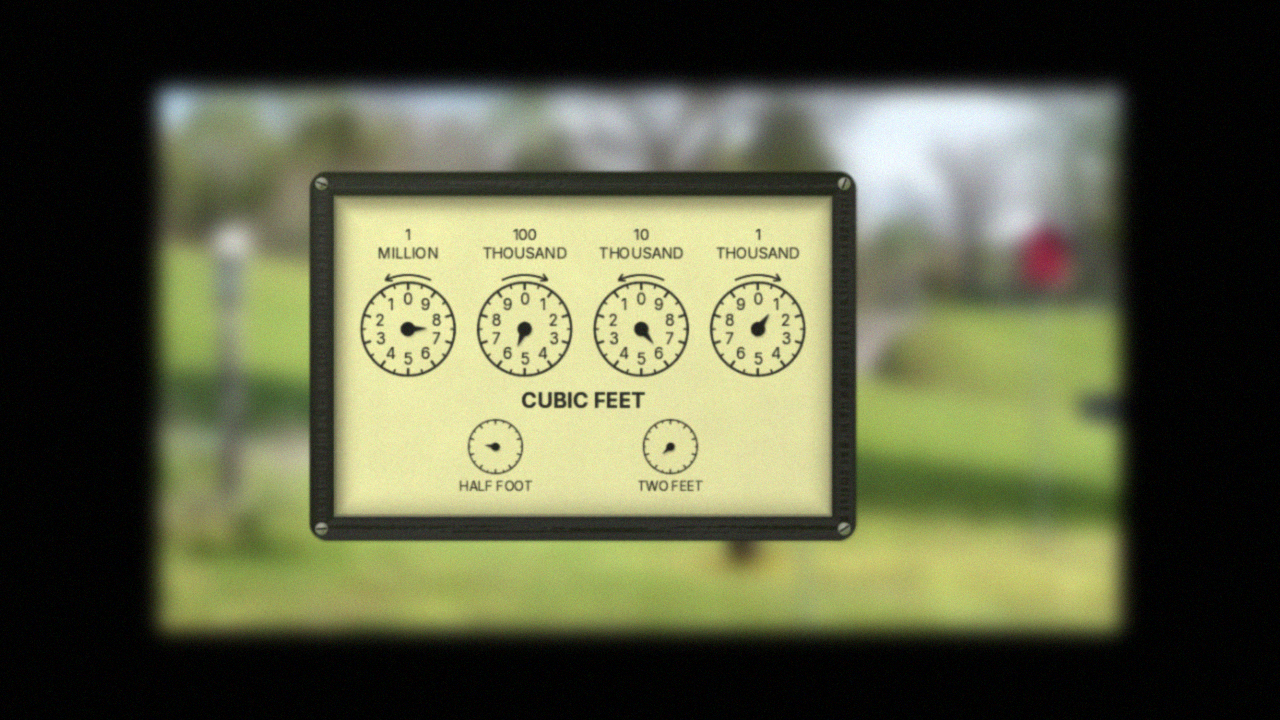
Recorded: 756100 (ft³)
